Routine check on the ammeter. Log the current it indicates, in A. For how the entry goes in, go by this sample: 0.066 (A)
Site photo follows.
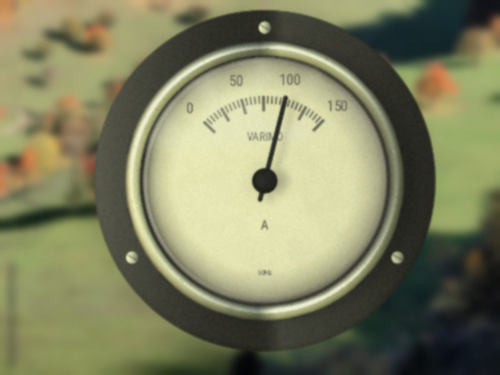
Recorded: 100 (A)
